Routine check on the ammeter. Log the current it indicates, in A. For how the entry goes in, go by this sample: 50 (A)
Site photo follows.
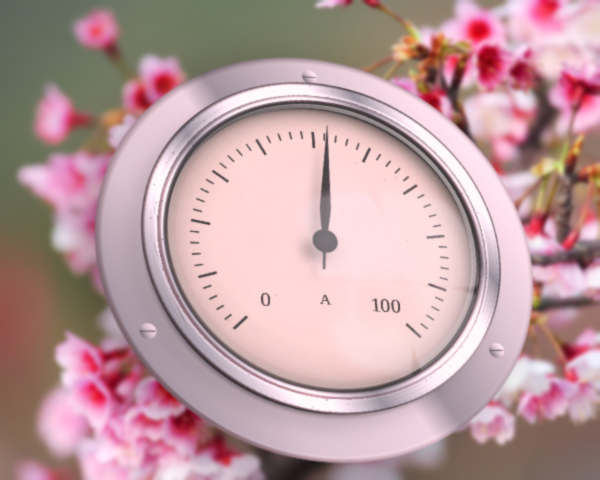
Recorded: 52 (A)
